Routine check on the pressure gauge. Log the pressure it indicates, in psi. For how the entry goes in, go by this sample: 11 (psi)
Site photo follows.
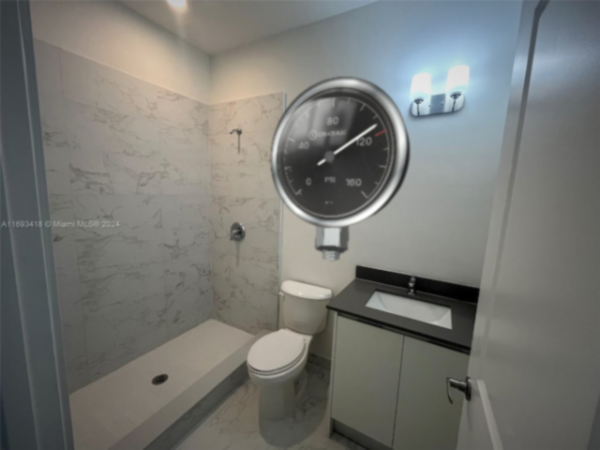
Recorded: 115 (psi)
